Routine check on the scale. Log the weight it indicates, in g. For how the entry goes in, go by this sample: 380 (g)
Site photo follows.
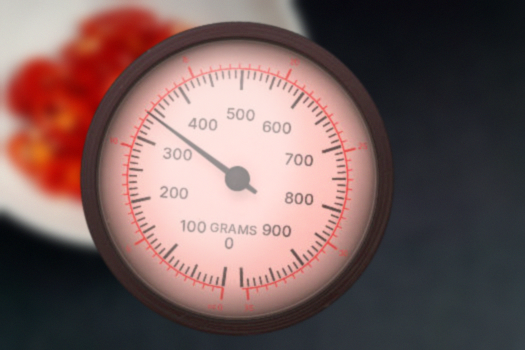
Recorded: 340 (g)
